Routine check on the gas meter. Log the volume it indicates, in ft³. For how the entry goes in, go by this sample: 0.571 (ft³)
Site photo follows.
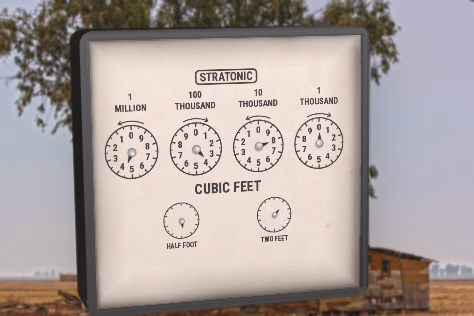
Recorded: 438000 (ft³)
